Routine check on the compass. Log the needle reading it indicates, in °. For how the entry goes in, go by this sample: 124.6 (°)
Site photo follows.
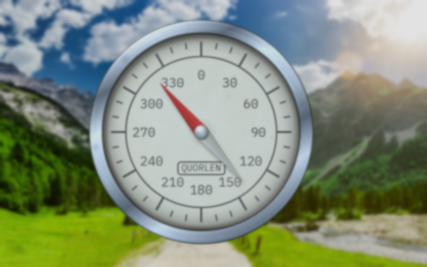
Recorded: 320 (°)
